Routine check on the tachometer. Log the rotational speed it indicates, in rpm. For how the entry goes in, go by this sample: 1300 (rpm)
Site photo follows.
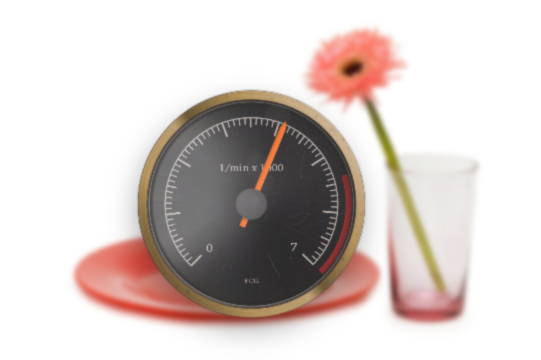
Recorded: 4100 (rpm)
